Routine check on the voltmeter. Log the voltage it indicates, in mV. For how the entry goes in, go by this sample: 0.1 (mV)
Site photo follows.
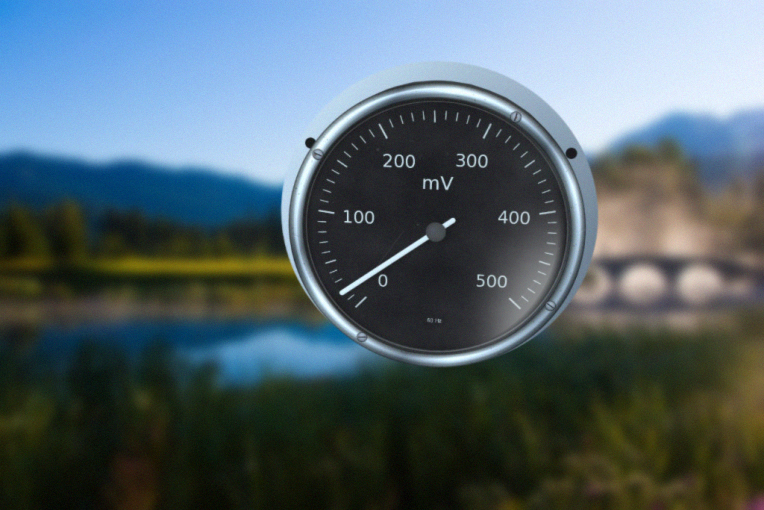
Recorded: 20 (mV)
